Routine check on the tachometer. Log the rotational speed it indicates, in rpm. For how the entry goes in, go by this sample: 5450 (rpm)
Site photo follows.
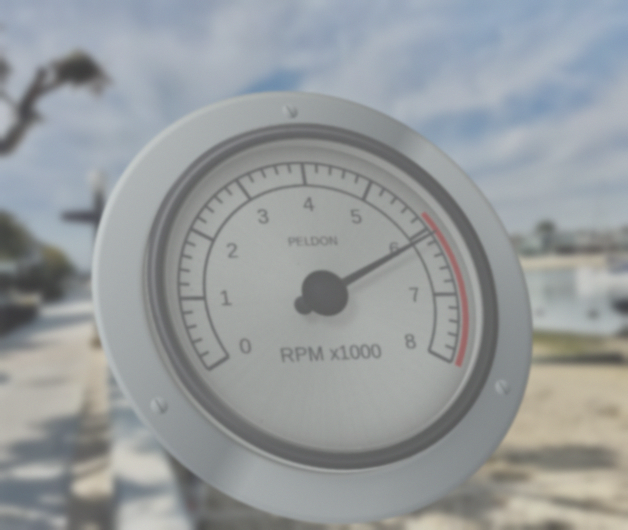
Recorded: 6100 (rpm)
